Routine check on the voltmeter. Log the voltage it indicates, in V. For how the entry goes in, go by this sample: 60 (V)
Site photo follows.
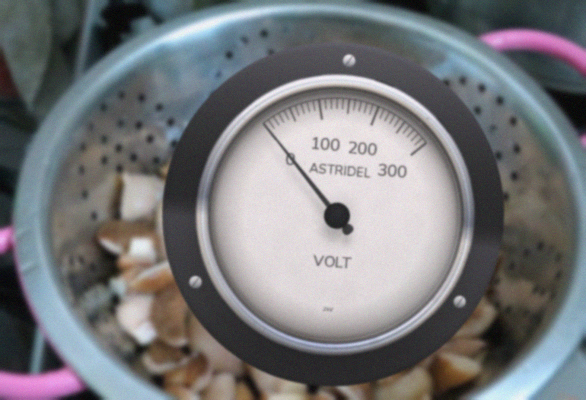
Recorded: 0 (V)
